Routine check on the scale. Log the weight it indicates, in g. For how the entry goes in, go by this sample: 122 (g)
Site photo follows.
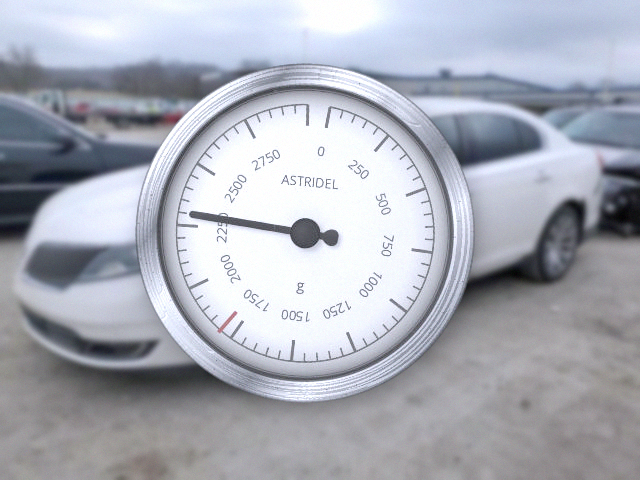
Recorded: 2300 (g)
